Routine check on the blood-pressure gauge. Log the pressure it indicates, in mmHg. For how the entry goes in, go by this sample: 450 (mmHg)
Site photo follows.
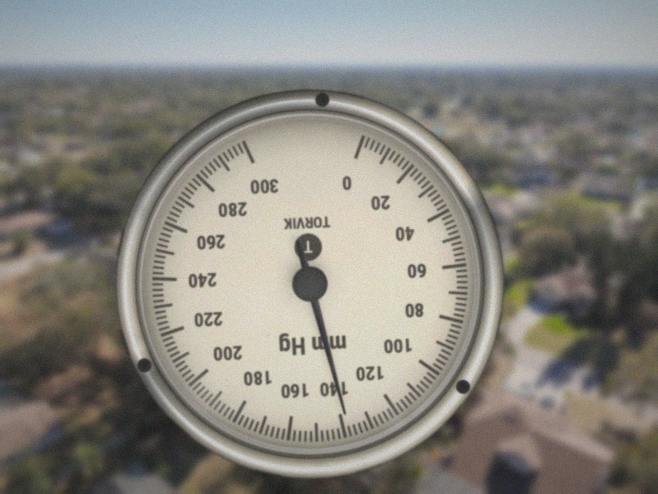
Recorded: 138 (mmHg)
